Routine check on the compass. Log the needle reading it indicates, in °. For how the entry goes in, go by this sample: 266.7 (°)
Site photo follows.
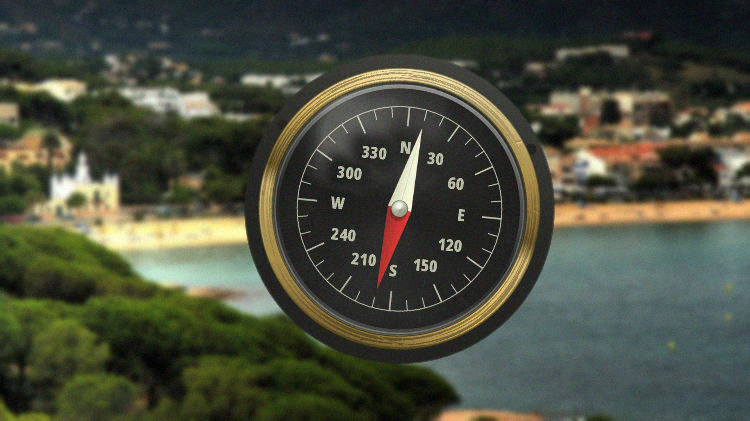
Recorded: 190 (°)
